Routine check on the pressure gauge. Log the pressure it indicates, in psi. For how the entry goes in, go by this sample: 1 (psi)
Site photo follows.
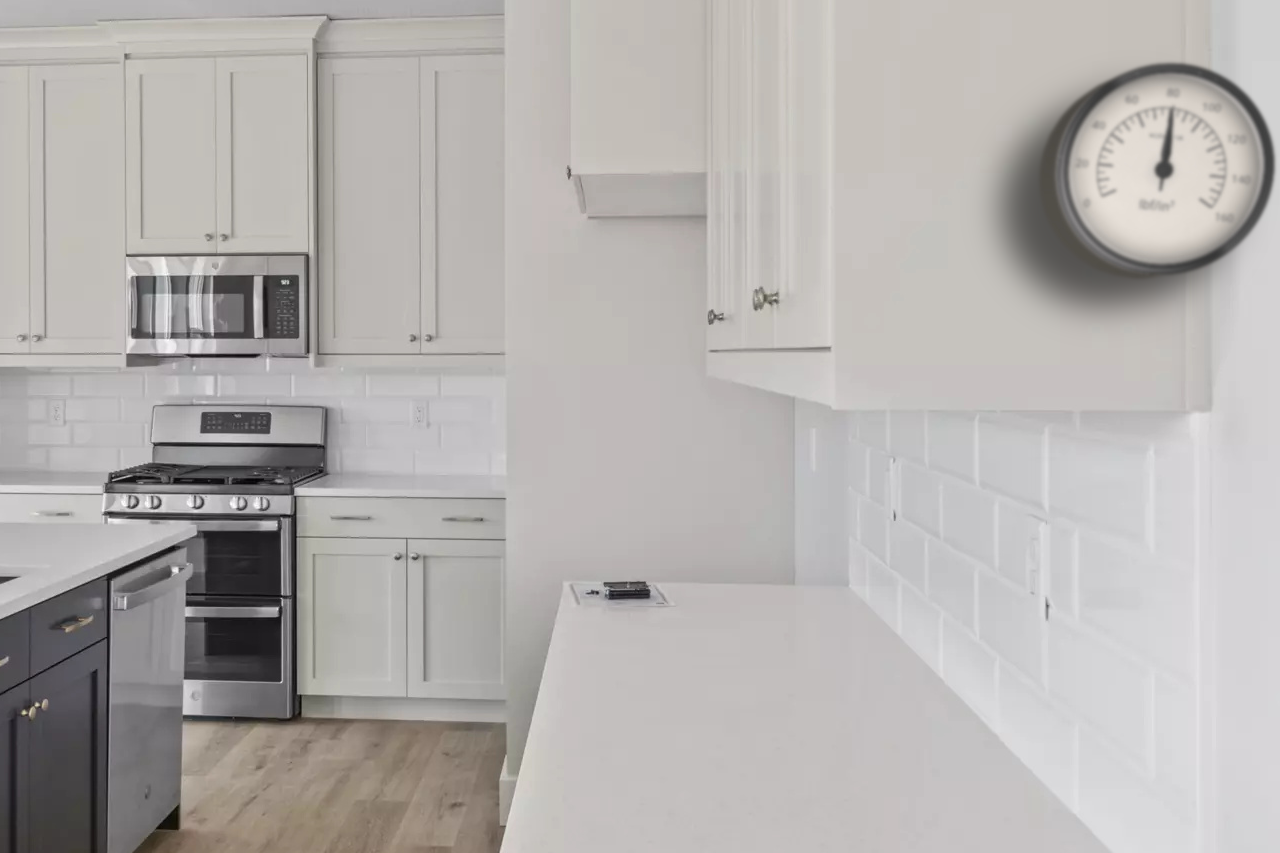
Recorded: 80 (psi)
